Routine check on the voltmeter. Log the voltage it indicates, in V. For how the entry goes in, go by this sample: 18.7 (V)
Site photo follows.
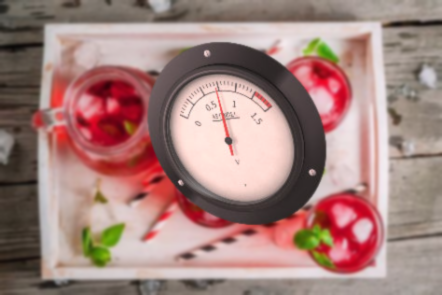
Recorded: 0.75 (V)
